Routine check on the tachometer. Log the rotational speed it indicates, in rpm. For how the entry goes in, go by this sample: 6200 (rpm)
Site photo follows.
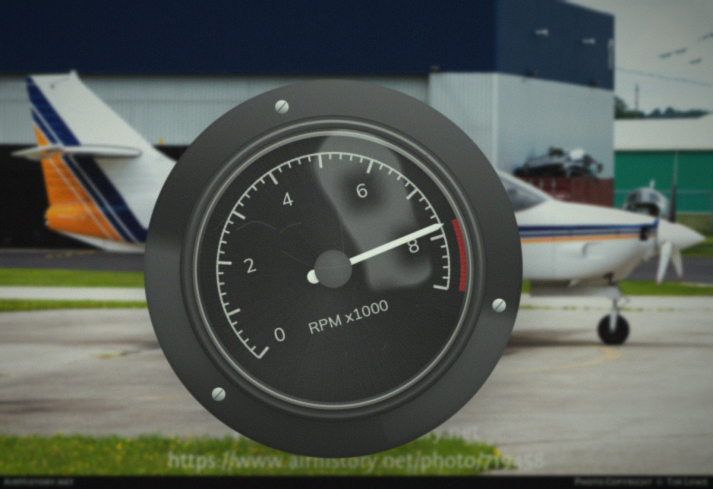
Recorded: 7800 (rpm)
